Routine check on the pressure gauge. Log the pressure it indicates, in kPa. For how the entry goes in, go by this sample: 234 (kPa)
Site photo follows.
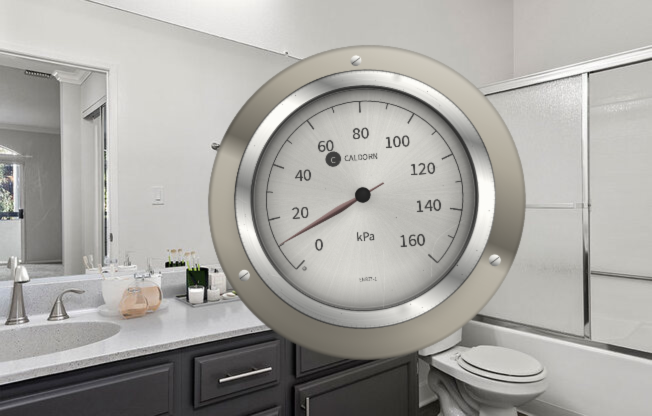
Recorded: 10 (kPa)
